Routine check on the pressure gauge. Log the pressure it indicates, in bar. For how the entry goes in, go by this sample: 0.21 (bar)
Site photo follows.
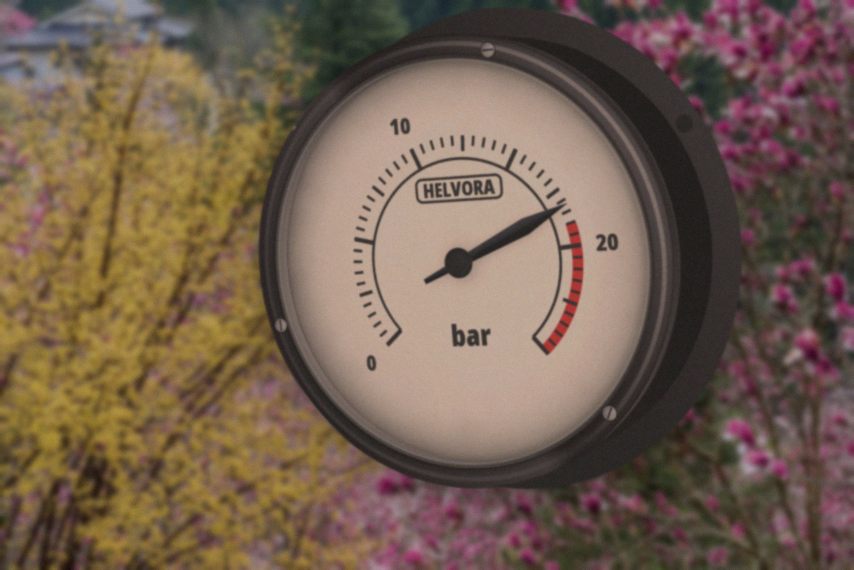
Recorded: 18.25 (bar)
